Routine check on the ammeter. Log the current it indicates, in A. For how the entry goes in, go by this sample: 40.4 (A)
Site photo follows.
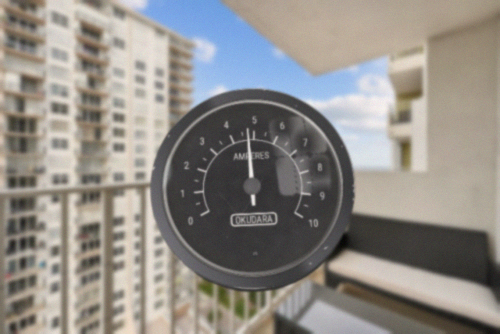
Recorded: 4.75 (A)
